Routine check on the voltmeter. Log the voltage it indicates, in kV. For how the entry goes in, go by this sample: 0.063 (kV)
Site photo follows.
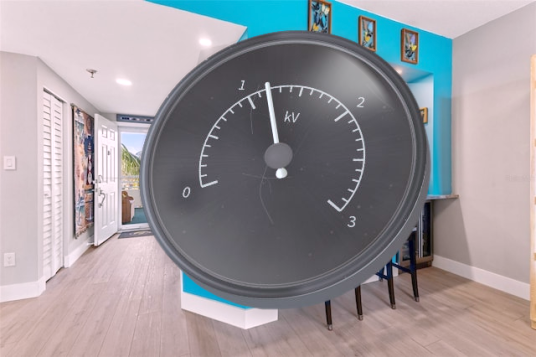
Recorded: 1.2 (kV)
